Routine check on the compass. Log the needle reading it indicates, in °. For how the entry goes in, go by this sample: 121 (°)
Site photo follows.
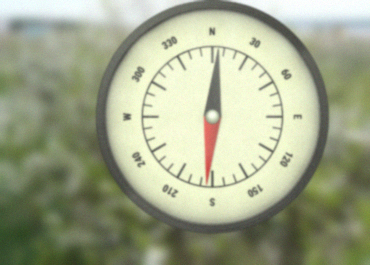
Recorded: 185 (°)
